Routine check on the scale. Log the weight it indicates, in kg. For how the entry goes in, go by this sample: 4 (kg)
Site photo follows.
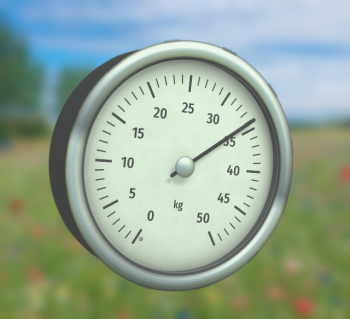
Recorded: 34 (kg)
